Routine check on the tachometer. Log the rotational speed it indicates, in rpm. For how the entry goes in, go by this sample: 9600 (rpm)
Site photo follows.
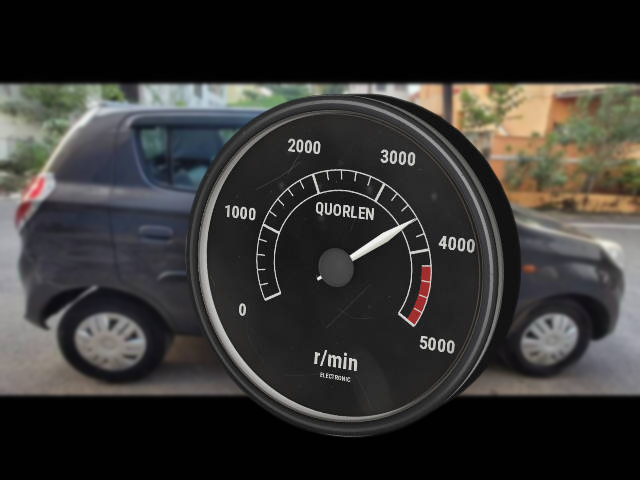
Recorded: 3600 (rpm)
